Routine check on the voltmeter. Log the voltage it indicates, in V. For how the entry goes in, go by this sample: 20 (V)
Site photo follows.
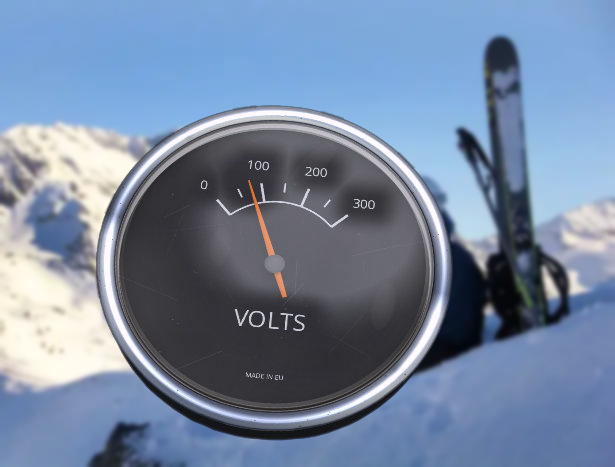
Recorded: 75 (V)
